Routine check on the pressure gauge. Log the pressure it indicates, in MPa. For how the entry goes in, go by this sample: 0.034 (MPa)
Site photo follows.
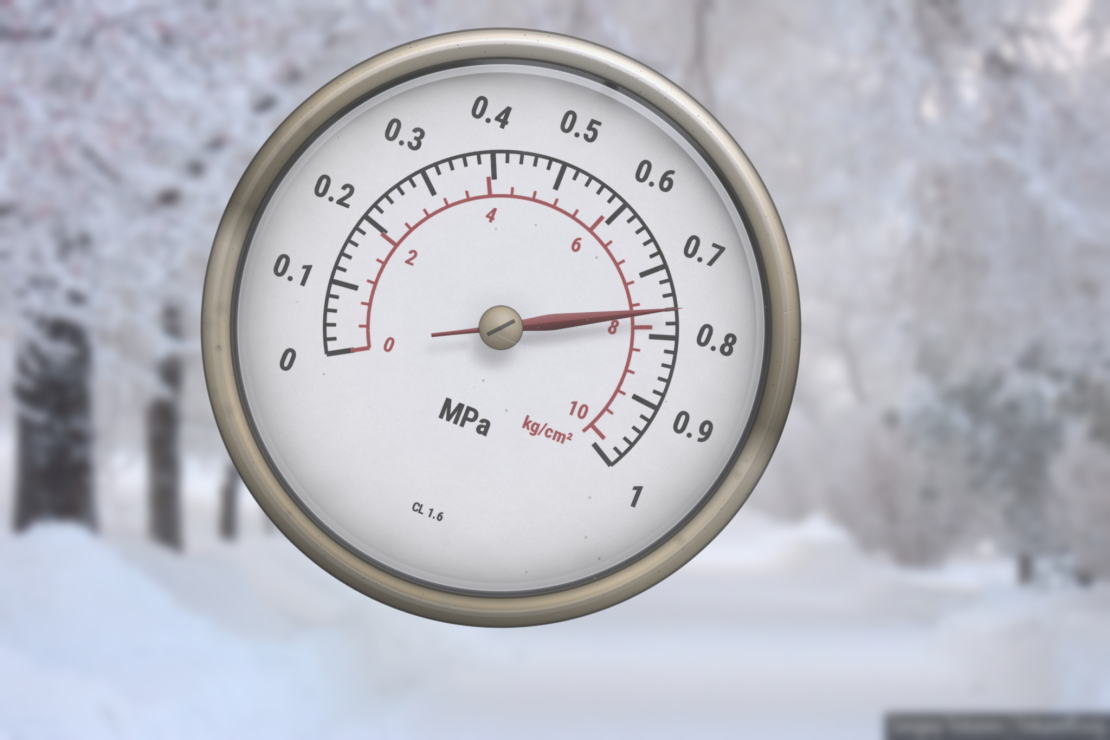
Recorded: 0.76 (MPa)
